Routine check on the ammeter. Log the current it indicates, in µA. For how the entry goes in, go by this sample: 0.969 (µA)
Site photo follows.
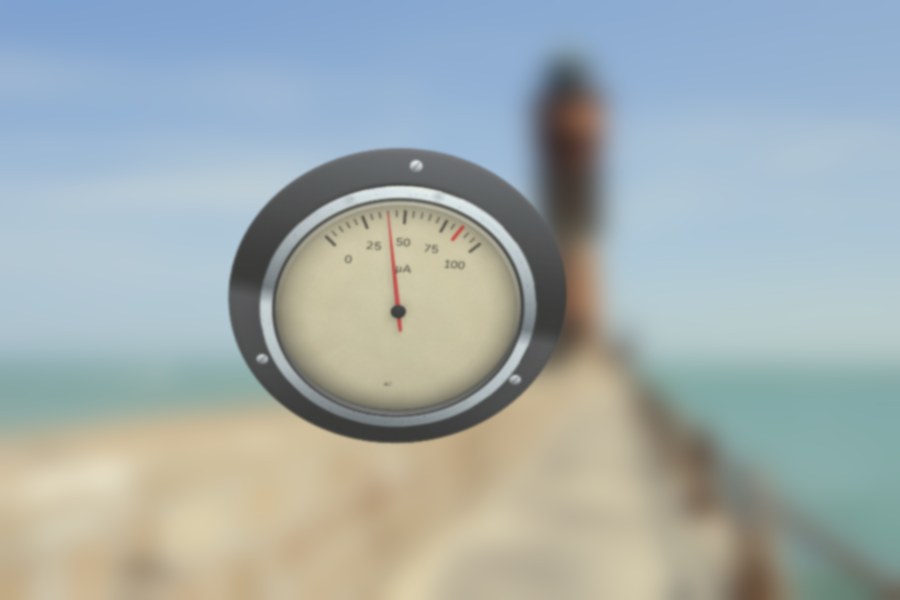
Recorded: 40 (µA)
